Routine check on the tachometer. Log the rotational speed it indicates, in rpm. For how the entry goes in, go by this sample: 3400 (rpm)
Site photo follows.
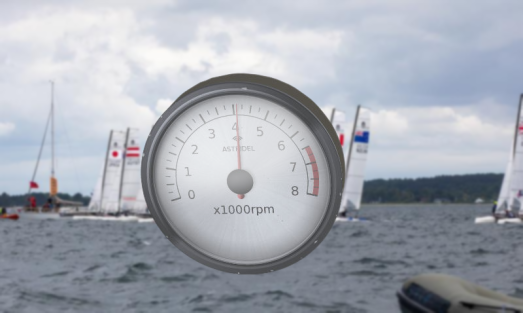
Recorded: 4125 (rpm)
